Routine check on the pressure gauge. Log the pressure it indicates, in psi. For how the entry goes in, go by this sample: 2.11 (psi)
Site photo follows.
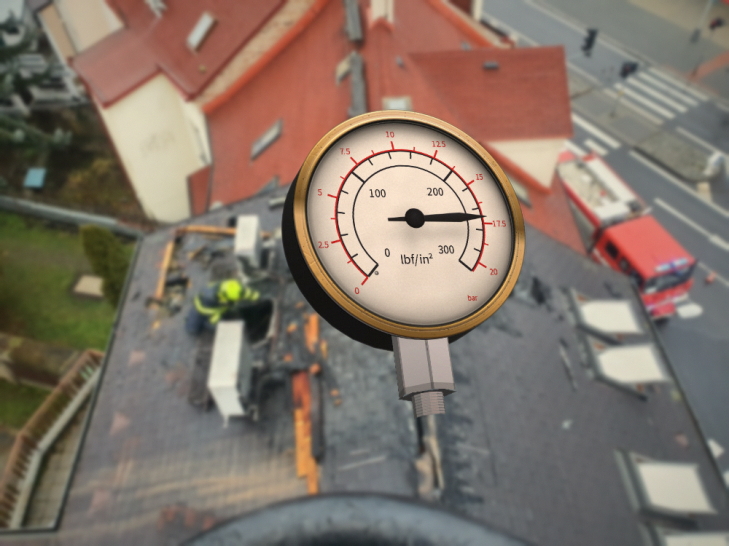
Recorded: 250 (psi)
